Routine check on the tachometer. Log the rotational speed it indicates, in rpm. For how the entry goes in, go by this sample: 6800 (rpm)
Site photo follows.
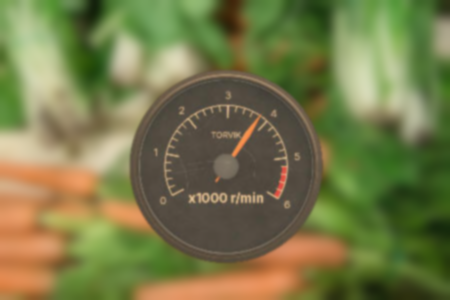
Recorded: 3800 (rpm)
